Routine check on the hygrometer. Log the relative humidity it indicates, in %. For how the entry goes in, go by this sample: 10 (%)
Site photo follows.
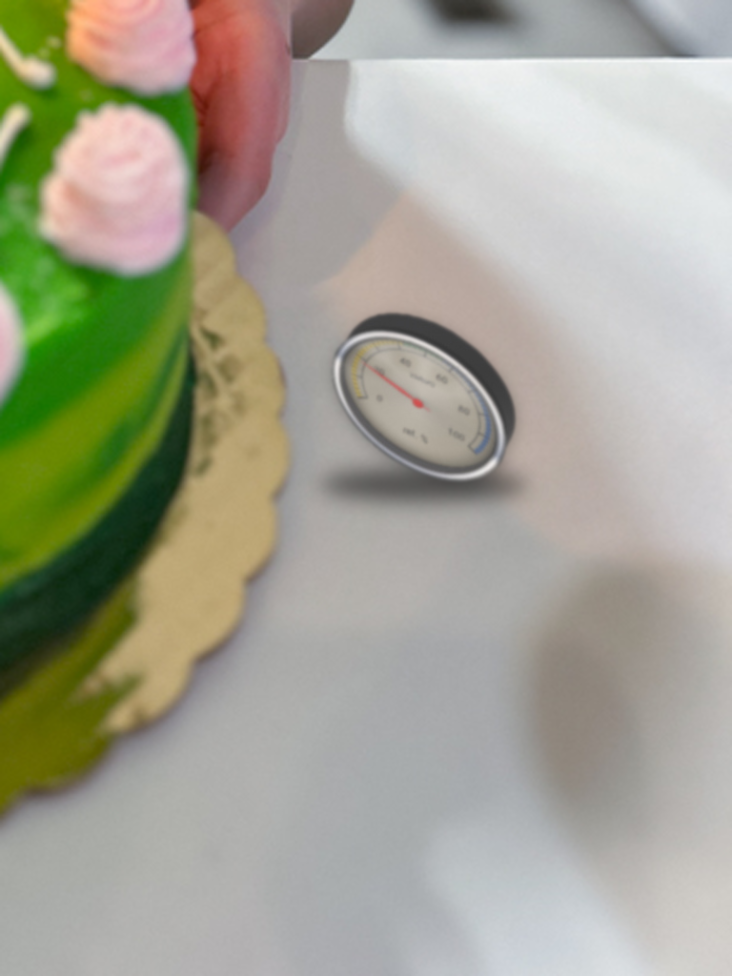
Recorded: 20 (%)
